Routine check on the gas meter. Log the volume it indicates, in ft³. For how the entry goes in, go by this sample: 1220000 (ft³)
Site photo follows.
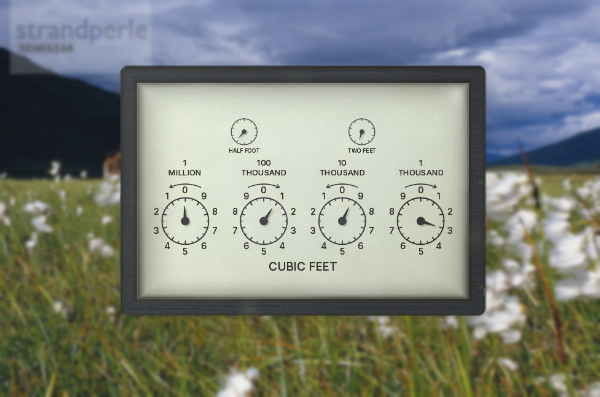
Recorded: 9300 (ft³)
